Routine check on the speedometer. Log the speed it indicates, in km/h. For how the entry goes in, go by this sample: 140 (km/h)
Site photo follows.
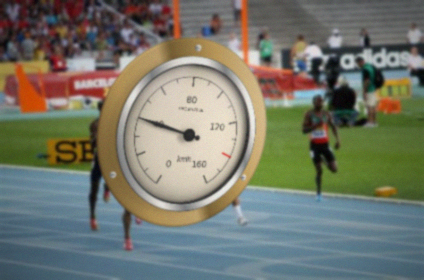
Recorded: 40 (km/h)
